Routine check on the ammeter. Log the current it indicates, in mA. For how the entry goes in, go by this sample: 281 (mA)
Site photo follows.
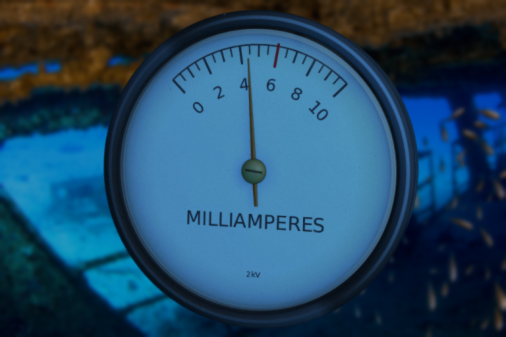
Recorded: 4.5 (mA)
